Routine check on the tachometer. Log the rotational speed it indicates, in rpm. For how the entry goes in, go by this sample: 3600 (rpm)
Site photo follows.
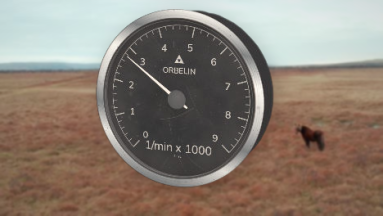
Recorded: 2800 (rpm)
